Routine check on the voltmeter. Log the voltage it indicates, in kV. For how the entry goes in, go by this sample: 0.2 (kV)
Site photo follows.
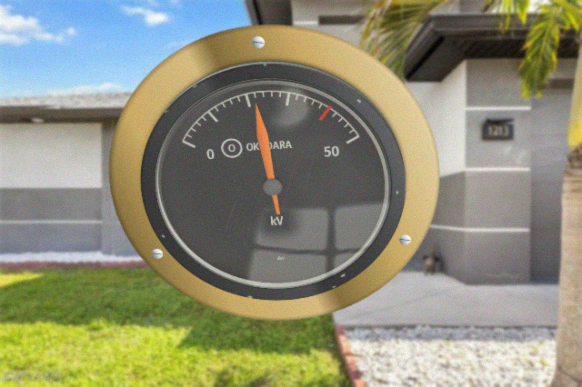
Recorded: 22 (kV)
